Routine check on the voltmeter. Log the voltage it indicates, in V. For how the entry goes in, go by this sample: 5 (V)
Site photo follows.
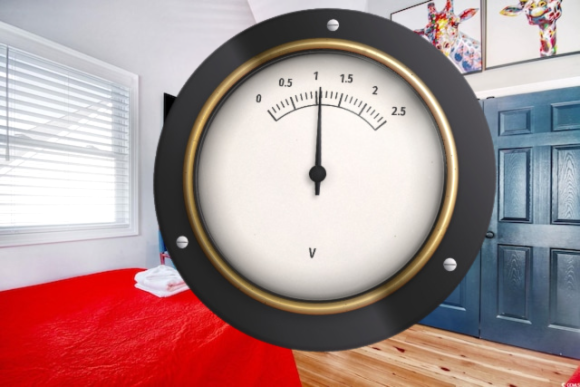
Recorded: 1.1 (V)
